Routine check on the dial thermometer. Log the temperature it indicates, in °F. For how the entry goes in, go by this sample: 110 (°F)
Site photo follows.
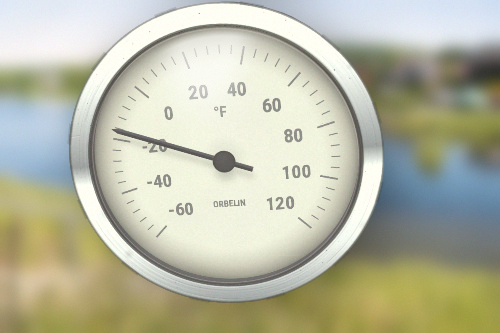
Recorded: -16 (°F)
